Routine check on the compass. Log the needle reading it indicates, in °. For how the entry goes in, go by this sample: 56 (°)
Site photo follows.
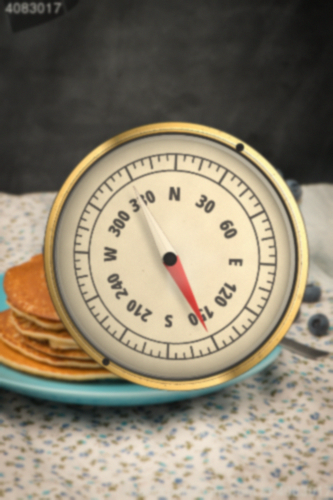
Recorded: 150 (°)
